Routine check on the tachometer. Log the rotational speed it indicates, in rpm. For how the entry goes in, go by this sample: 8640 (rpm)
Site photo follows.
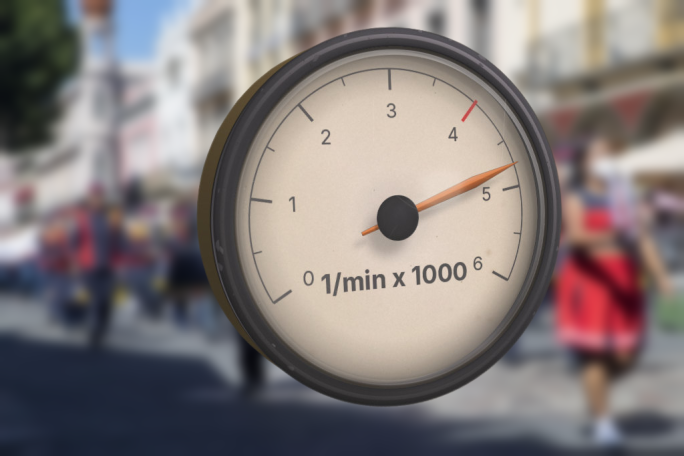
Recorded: 4750 (rpm)
